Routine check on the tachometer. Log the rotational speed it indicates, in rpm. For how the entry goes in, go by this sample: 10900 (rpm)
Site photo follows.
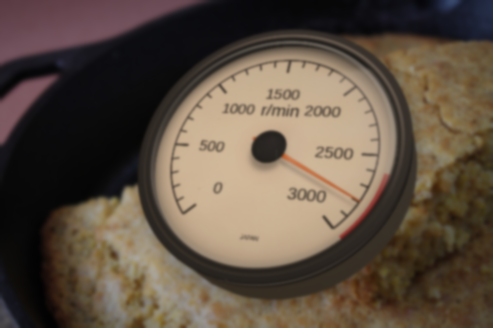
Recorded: 2800 (rpm)
